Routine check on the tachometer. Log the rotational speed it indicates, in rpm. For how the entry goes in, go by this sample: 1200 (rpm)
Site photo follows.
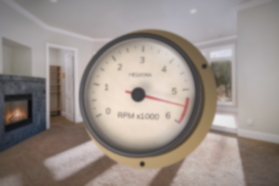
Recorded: 5500 (rpm)
